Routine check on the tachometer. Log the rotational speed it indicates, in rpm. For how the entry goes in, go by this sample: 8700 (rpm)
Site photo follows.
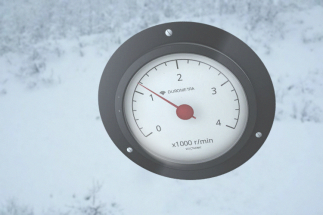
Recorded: 1200 (rpm)
